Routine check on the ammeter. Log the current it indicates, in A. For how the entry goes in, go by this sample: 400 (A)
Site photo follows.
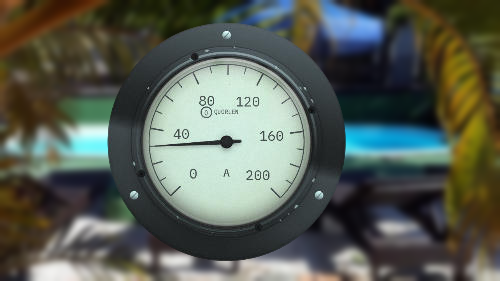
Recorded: 30 (A)
